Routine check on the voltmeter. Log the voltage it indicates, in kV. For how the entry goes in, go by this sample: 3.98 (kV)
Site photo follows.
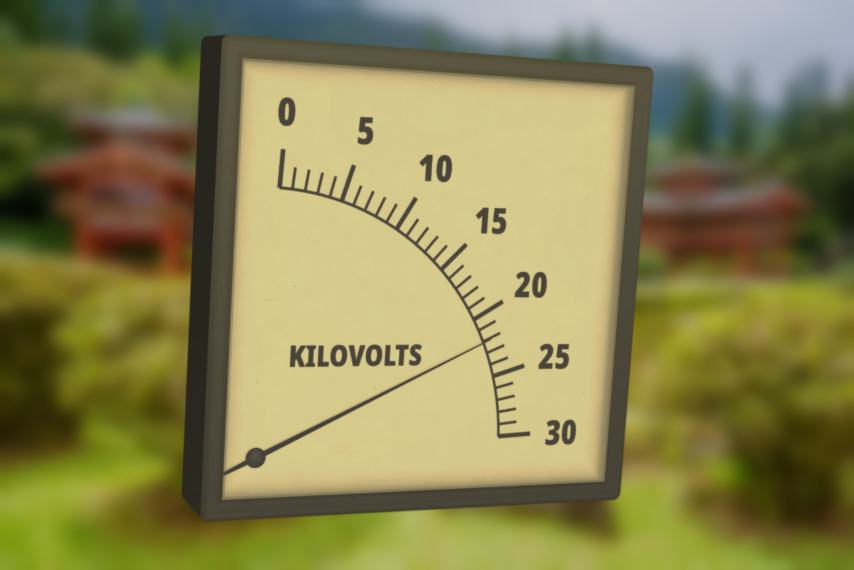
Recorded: 22 (kV)
